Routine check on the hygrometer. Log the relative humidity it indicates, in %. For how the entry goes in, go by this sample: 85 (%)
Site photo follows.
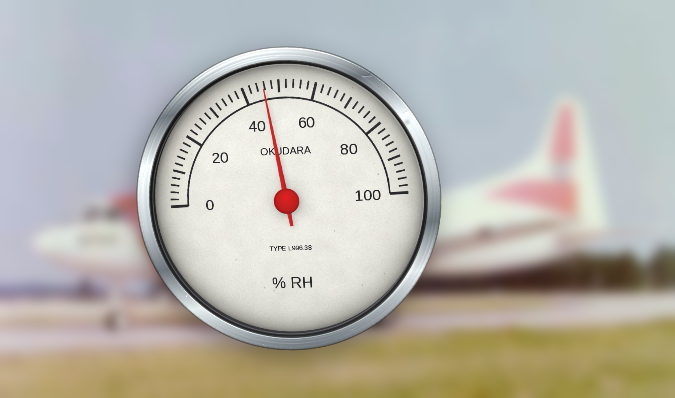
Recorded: 46 (%)
